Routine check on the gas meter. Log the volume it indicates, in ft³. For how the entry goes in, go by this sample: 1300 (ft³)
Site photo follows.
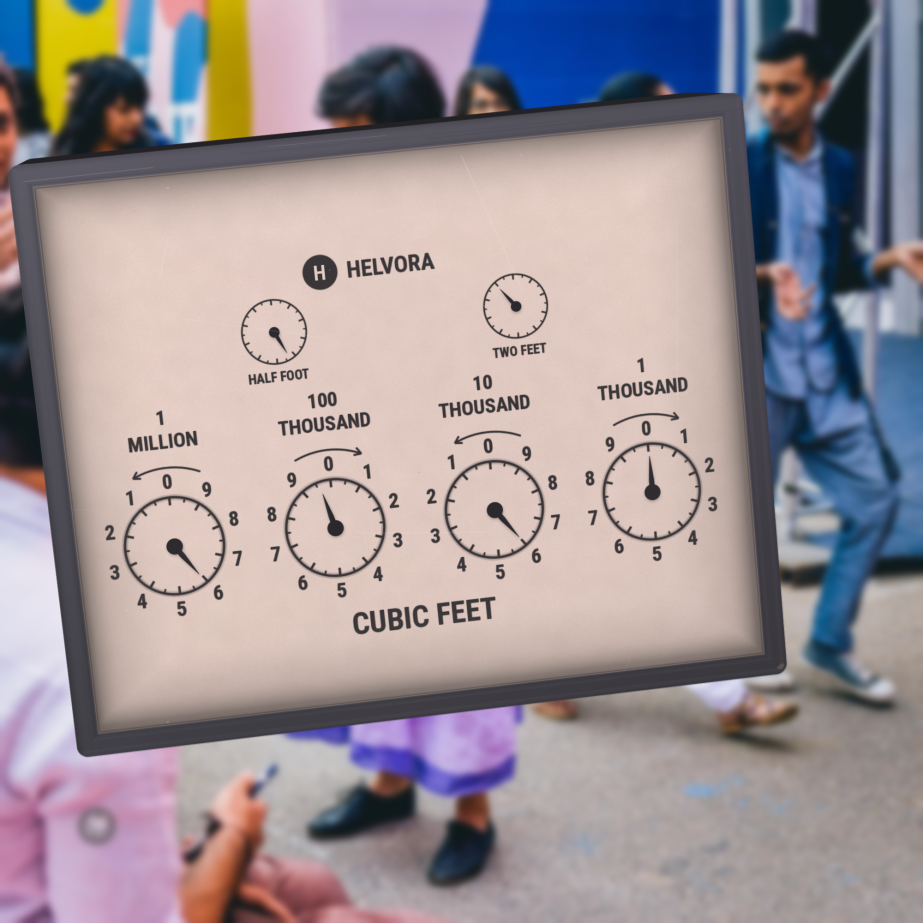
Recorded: 596000 (ft³)
